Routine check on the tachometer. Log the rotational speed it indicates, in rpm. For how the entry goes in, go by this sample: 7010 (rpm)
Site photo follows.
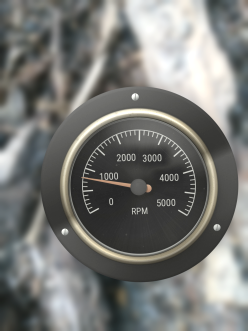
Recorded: 800 (rpm)
